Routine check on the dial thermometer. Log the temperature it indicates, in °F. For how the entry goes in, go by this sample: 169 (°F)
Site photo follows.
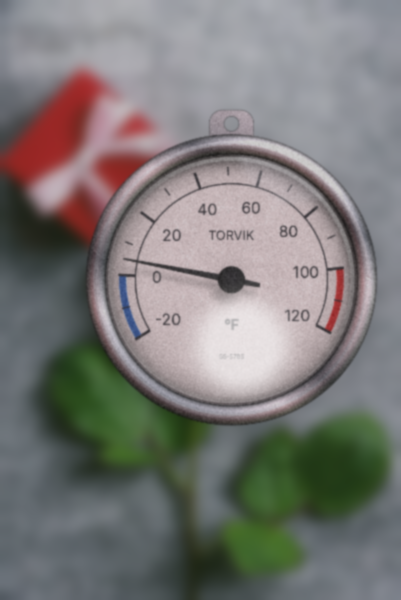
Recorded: 5 (°F)
